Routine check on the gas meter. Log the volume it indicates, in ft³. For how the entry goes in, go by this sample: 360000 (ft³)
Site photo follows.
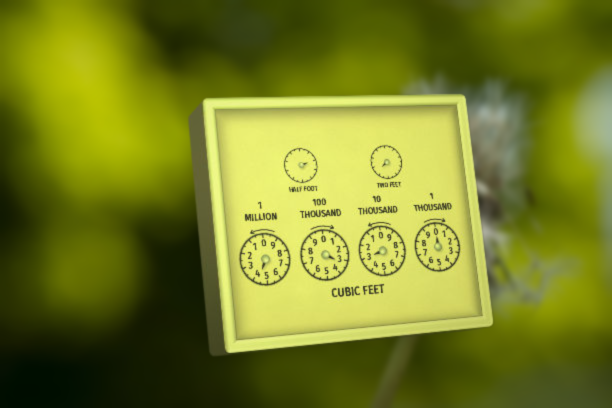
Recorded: 433000 (ft³)
